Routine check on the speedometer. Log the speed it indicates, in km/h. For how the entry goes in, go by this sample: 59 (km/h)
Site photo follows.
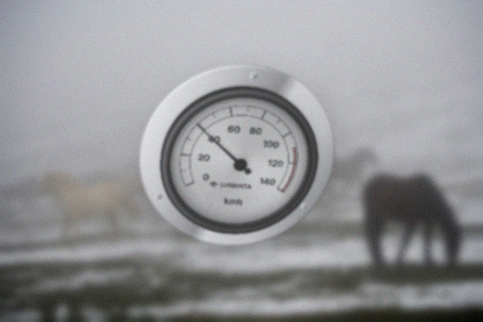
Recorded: 40 (km/h)
